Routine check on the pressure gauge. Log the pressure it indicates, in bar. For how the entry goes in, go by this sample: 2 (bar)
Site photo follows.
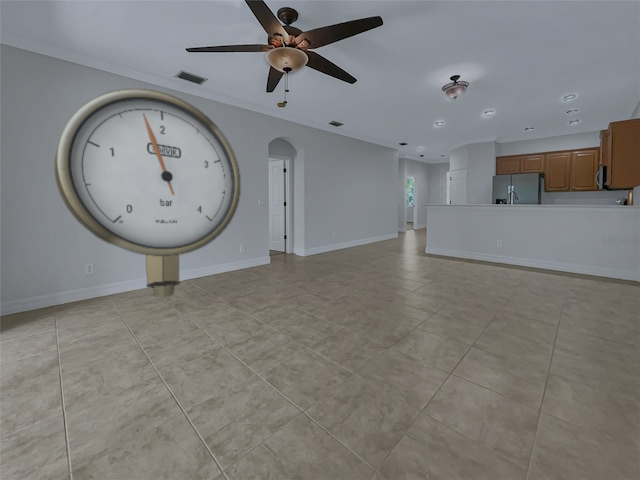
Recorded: 1.75 (bar)
